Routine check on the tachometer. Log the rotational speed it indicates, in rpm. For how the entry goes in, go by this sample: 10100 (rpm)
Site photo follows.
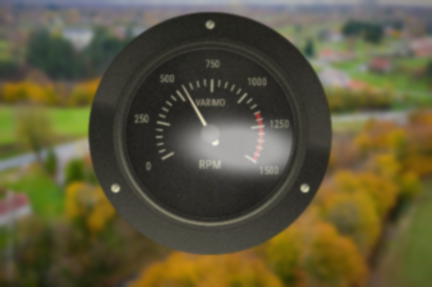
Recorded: 550 (rpm)
